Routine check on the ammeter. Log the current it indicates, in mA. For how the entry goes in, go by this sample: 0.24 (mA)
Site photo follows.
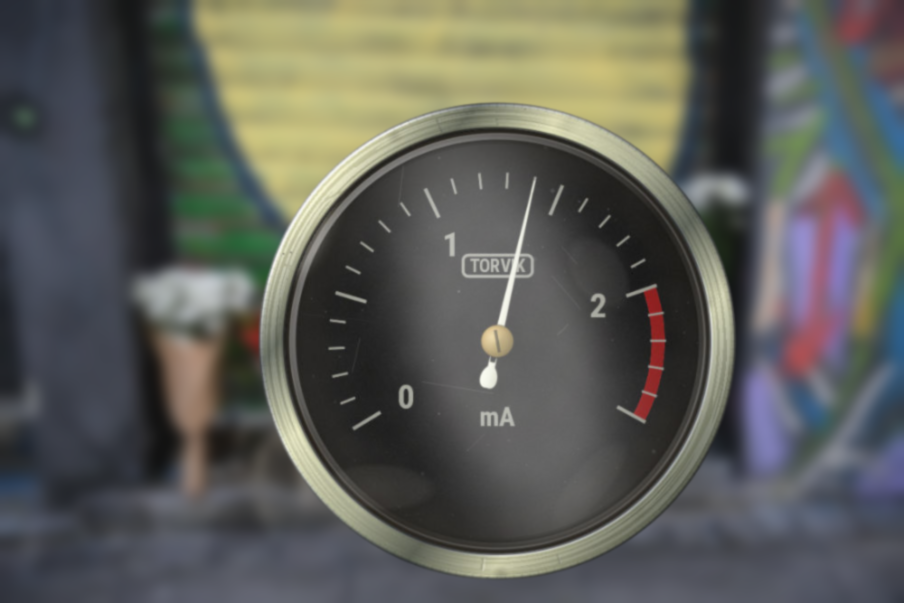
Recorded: 1.4 (mA)
